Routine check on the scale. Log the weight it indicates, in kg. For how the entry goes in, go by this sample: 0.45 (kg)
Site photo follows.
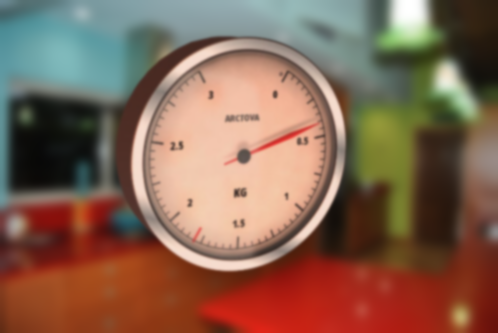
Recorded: 0.4 (kg)
